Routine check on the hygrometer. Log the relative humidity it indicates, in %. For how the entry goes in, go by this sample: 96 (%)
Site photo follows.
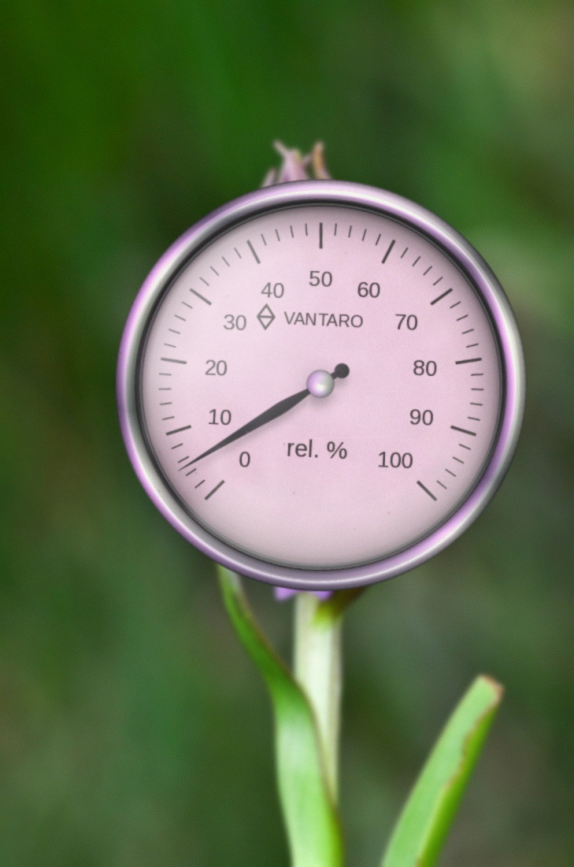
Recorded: 5 (%)
